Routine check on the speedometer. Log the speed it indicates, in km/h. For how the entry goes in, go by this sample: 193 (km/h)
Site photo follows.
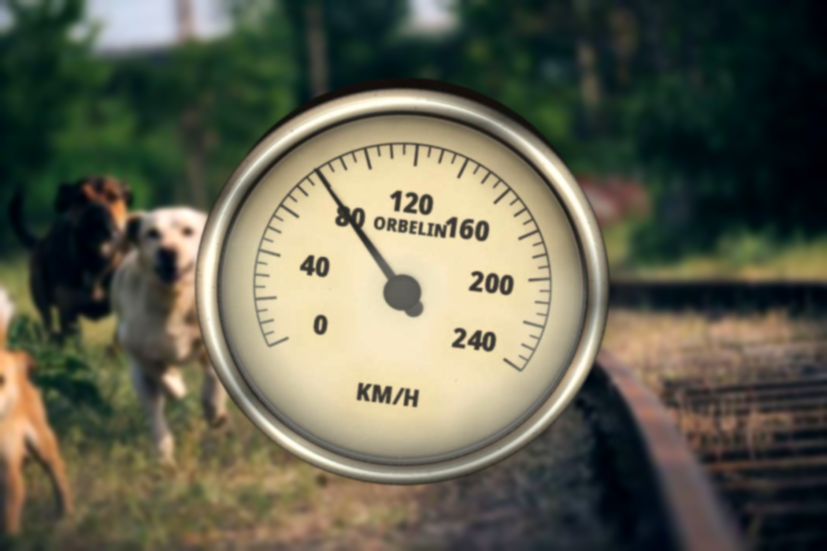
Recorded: 80 (km/h)
